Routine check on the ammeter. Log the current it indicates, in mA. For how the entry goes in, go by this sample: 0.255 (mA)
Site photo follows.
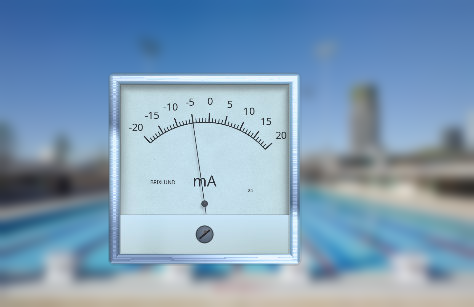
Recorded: -5 (mA)
